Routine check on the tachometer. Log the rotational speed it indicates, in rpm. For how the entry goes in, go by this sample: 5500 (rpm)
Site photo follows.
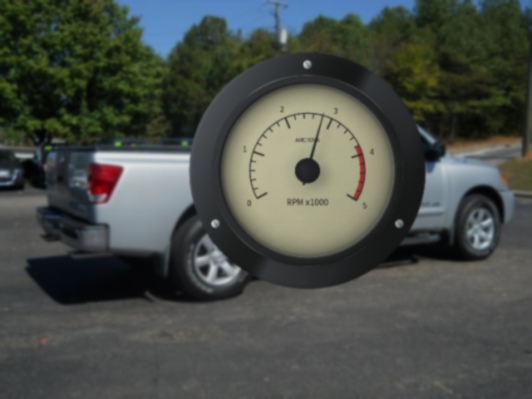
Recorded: 2800 (rpm)
